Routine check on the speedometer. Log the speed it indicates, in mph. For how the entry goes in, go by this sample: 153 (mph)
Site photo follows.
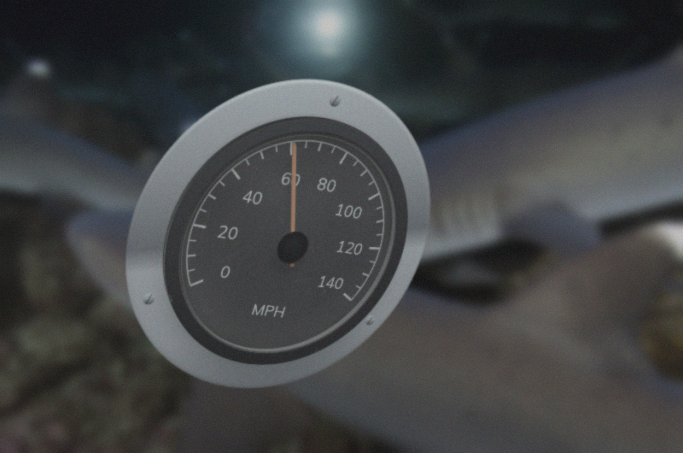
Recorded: 60 (mph)
